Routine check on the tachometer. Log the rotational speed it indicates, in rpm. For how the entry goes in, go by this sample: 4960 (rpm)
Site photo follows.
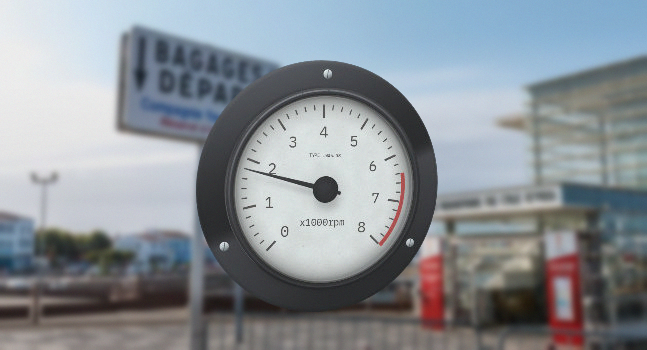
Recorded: 1800 (rpm)
